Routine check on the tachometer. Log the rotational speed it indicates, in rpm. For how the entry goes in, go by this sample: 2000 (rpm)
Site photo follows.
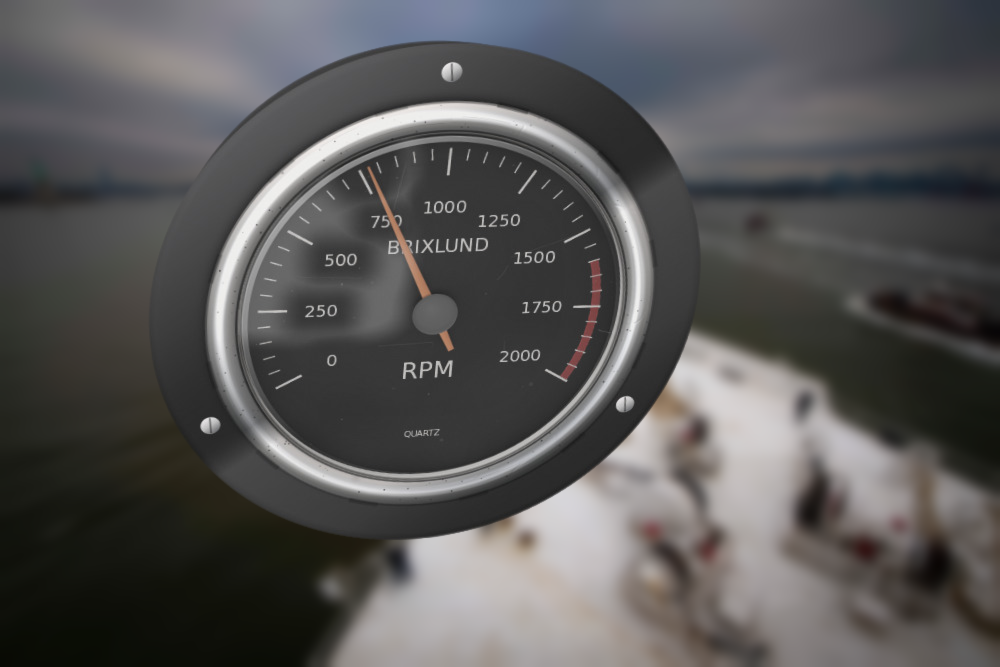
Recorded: 775 (rpm)
